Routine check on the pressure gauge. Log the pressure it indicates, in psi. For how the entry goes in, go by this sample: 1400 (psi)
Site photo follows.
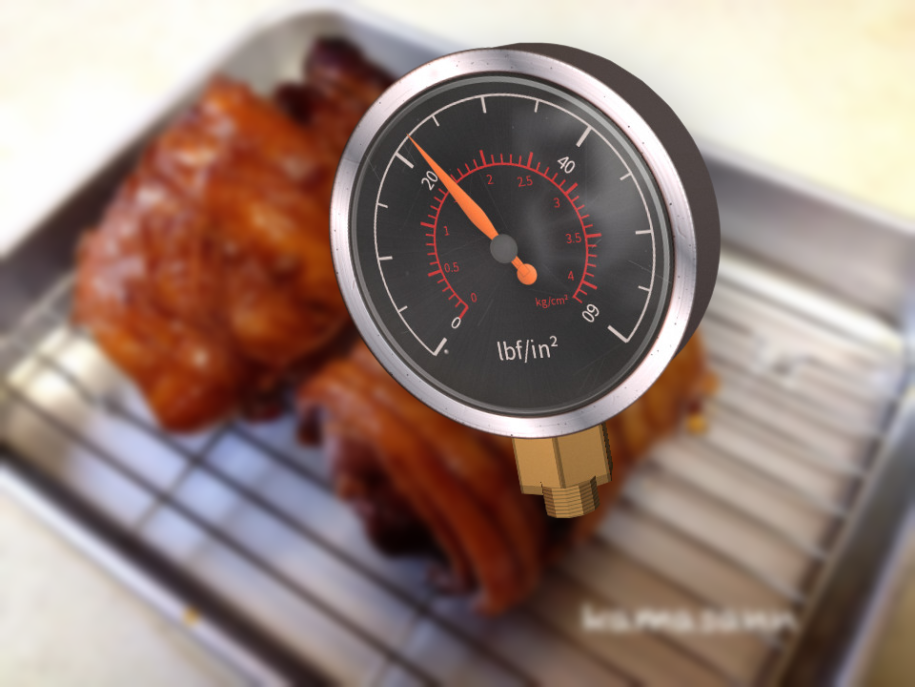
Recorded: 22.5 (psi)
